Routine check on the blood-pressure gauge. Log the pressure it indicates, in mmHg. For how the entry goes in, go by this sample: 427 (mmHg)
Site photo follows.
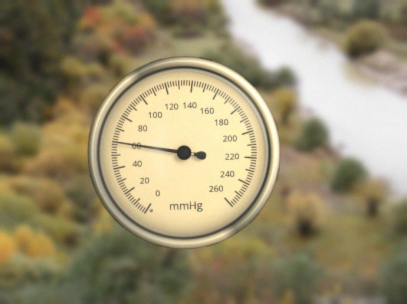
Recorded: 60 (mmHg)
